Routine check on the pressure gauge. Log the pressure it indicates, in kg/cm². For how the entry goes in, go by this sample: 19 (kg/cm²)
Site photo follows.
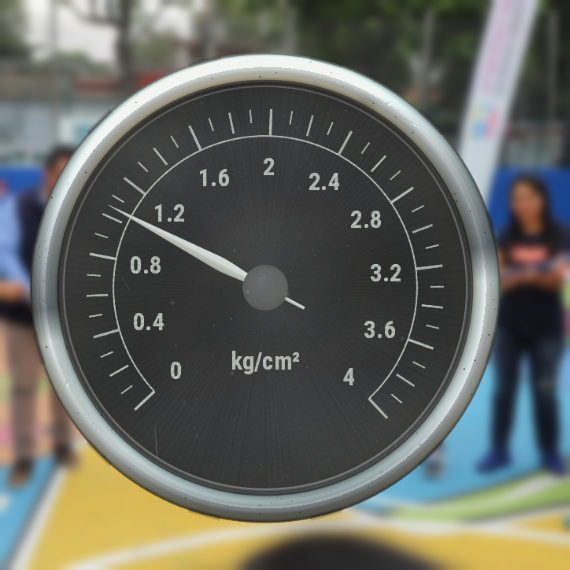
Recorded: 1.05 (kg/cm²)
